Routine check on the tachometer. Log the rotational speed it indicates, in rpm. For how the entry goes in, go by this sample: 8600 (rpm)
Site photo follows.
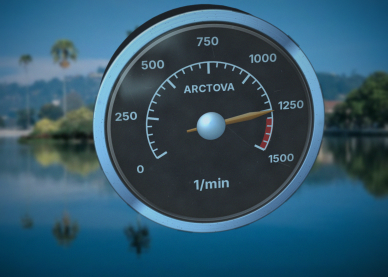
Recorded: 1250 (rpm)
